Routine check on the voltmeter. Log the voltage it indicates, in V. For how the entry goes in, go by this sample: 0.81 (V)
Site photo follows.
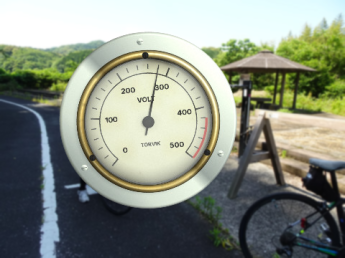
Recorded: 280 (V)
